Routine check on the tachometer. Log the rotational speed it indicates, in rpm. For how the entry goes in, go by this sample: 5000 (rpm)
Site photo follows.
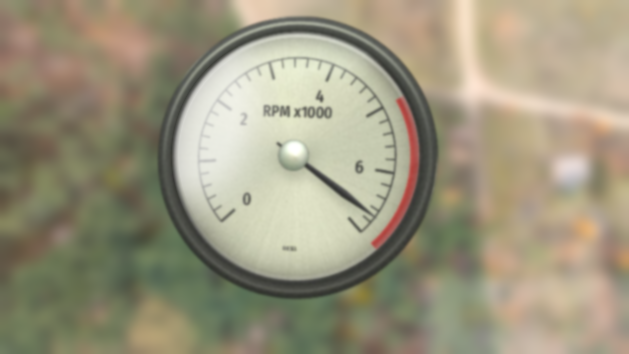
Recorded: 6700 (rpm)
